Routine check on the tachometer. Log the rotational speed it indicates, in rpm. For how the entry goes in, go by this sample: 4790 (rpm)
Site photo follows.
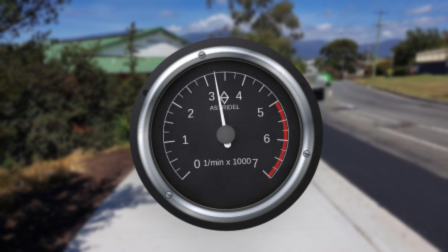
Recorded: 3250 (rpm)
